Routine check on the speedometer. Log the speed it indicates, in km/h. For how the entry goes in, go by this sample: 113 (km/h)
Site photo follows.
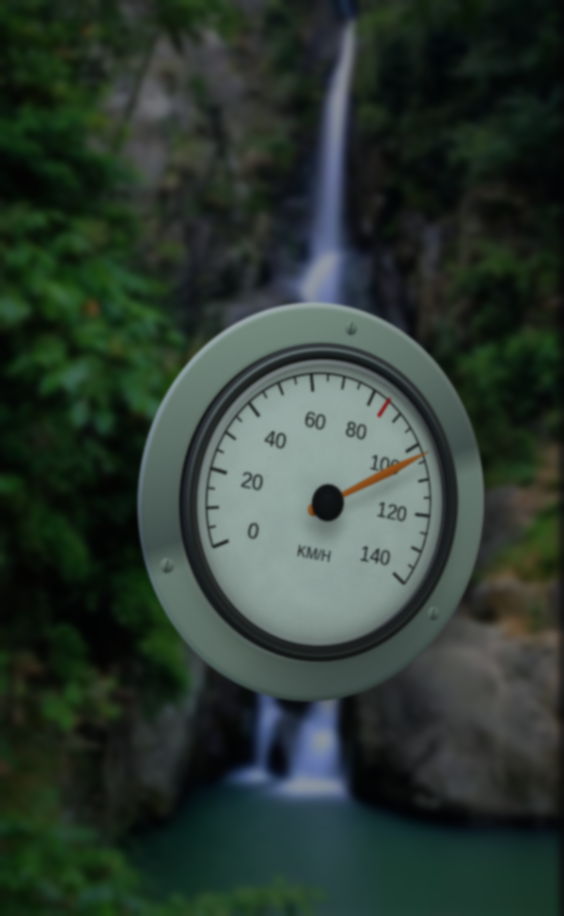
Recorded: 102.5 (km/h)
